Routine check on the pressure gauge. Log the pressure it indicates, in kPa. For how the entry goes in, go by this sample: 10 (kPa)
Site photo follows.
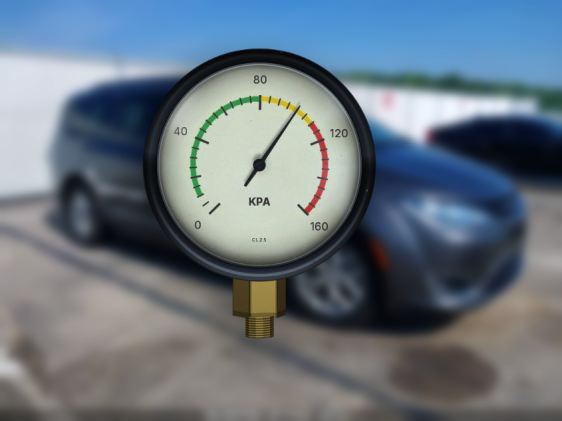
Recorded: 100 (kPa)
